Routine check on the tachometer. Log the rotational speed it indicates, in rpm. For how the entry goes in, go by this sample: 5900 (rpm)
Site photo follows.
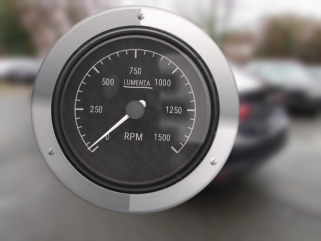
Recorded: 25 (rpm)
